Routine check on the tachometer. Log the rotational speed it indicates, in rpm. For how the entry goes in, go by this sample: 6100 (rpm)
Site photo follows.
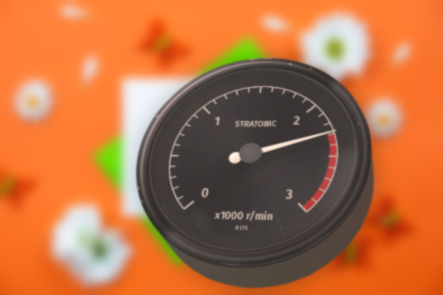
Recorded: 2300 (rpm)
